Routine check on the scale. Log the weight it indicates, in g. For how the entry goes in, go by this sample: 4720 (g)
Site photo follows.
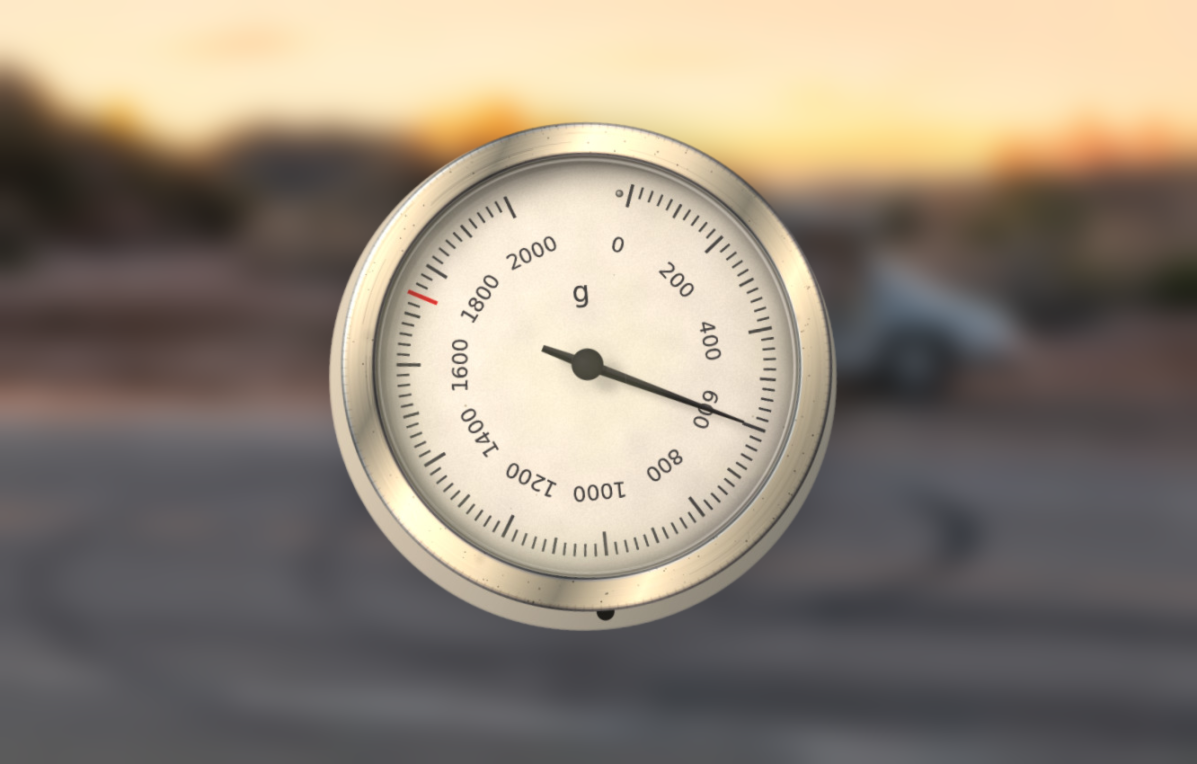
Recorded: 600 (g)
